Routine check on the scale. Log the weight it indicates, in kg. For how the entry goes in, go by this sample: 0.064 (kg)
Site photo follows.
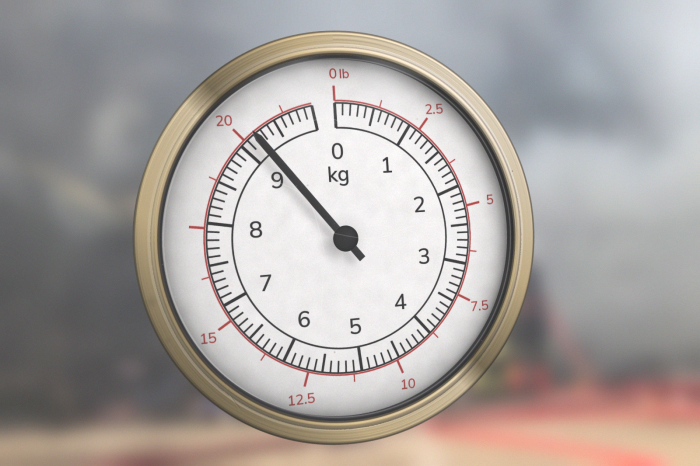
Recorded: 9.2 (kg)
